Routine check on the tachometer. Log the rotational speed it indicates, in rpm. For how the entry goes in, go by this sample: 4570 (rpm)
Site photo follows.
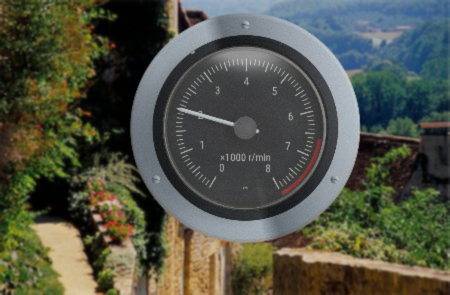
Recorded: 2000 (rpm)
